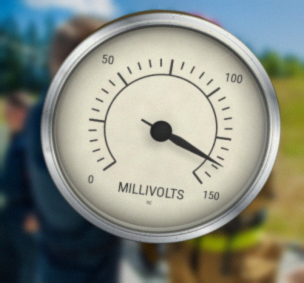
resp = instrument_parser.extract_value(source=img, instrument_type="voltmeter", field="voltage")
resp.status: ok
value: 137.5 mV
